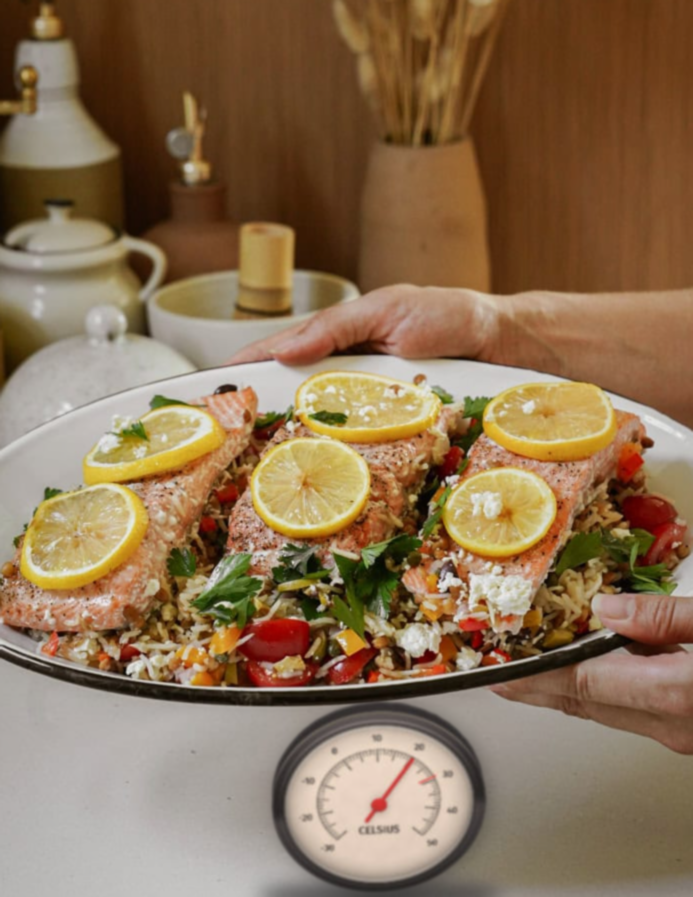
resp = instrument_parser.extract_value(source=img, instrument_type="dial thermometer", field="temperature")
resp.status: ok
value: 20 °C
